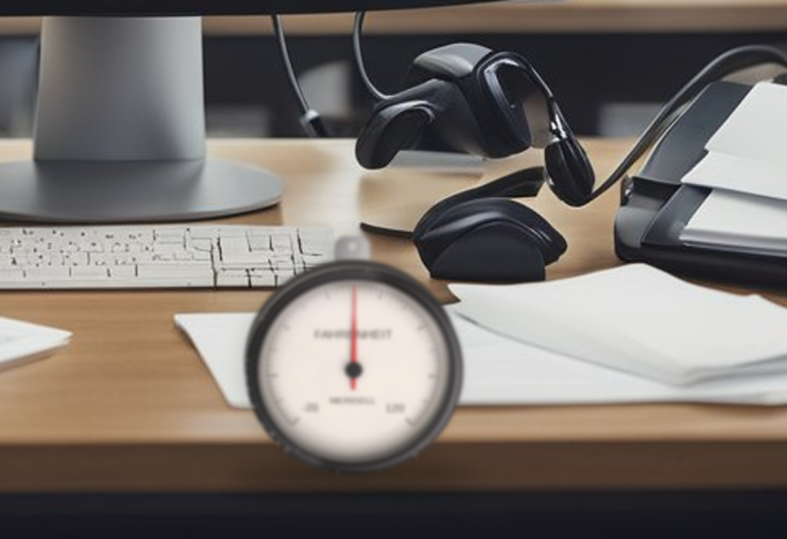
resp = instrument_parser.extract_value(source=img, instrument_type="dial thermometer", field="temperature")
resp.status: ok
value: 50 °F
